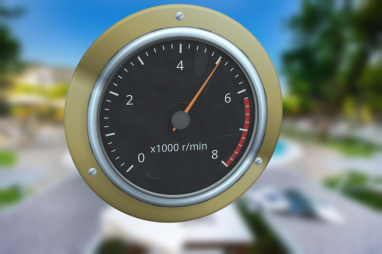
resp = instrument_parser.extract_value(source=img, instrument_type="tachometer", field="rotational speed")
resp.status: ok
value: 5000 rpm
